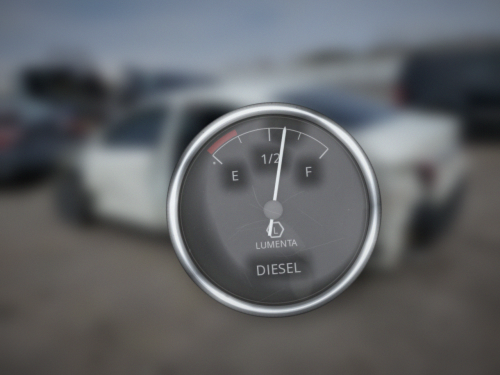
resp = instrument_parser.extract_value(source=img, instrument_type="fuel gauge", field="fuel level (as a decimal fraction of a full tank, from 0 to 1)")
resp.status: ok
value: 0.625
